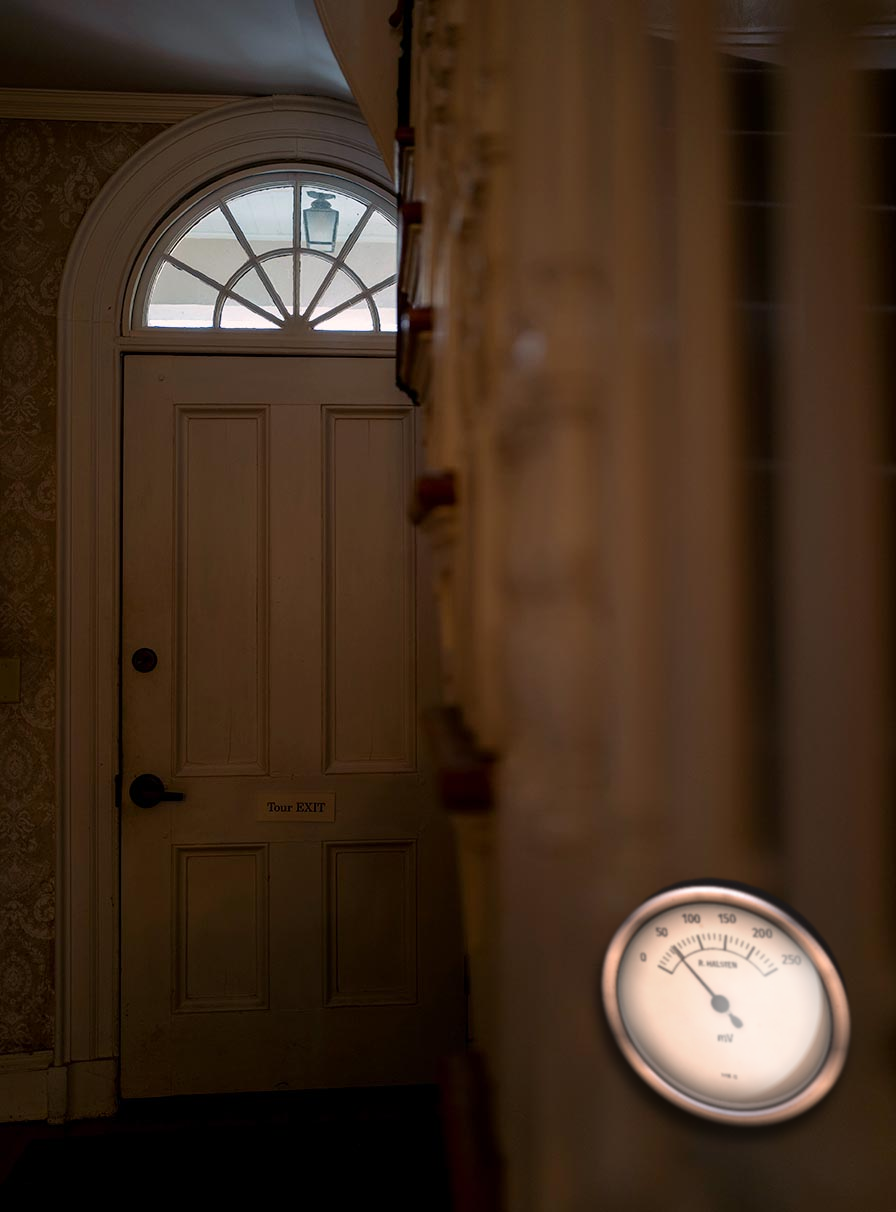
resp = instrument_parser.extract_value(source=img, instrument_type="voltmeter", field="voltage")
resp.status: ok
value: 50 mV
